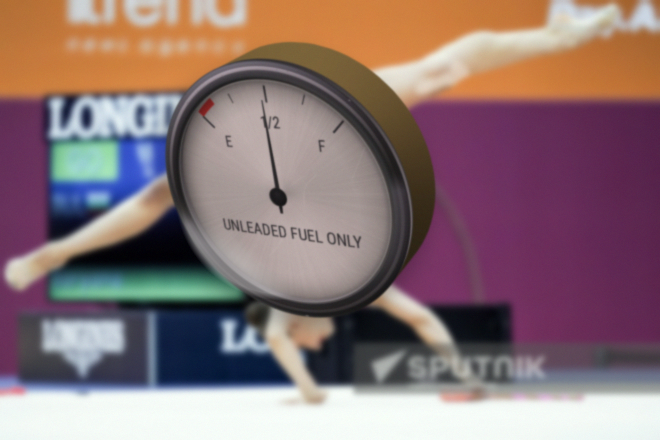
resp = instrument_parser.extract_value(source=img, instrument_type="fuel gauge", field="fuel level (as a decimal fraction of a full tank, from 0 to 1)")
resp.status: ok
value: 0.5
